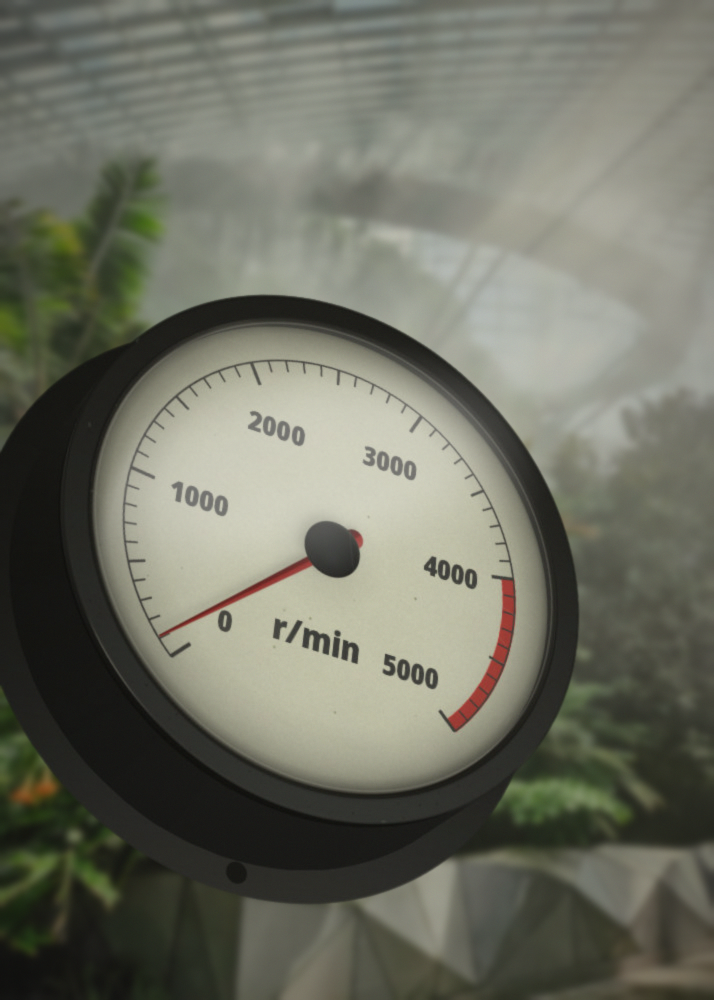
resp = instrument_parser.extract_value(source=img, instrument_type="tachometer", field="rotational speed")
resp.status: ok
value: 100 rpm
